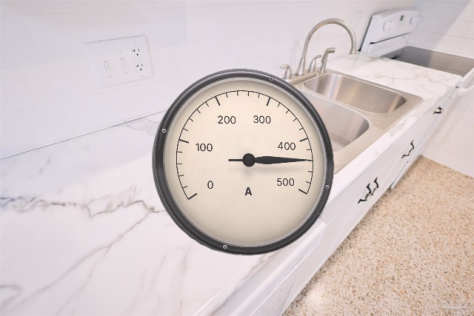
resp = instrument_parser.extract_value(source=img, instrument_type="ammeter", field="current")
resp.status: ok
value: 440 A
